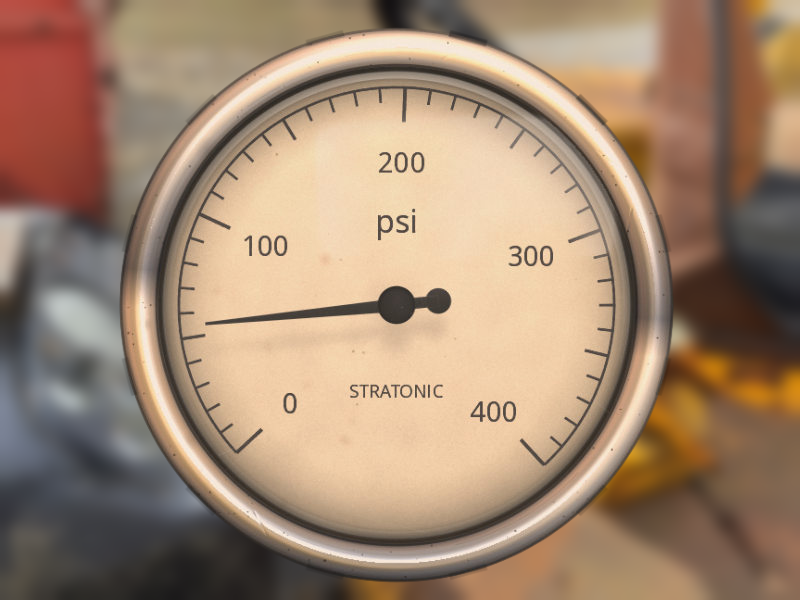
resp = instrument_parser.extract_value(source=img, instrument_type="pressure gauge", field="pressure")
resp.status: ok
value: 55 psi
